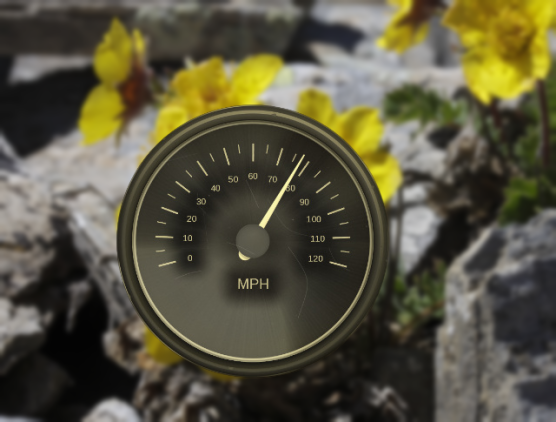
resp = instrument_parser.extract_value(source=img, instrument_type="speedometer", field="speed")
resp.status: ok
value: 77.5 mph
